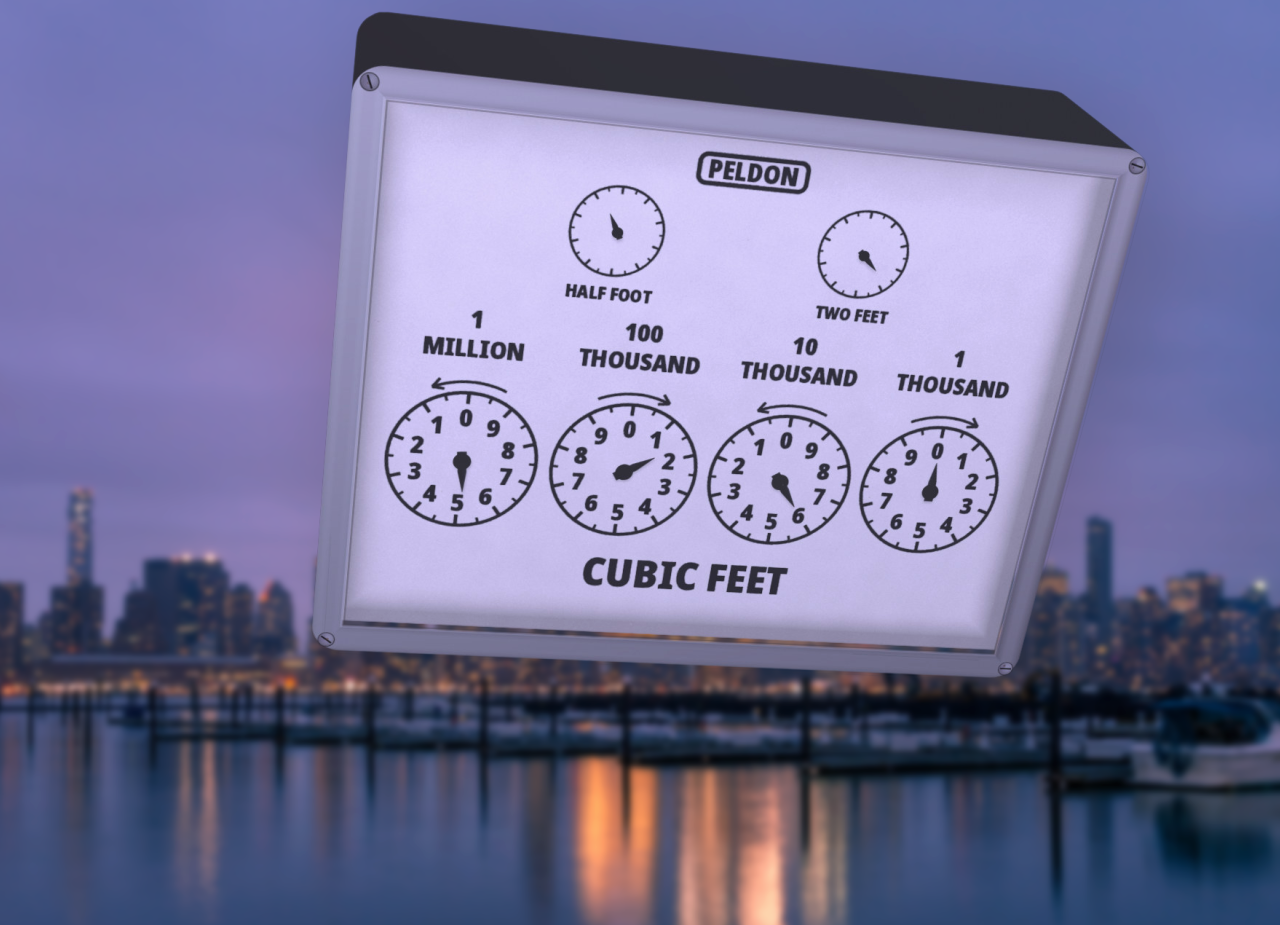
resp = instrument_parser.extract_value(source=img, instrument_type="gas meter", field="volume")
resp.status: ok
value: 516000 ft³
